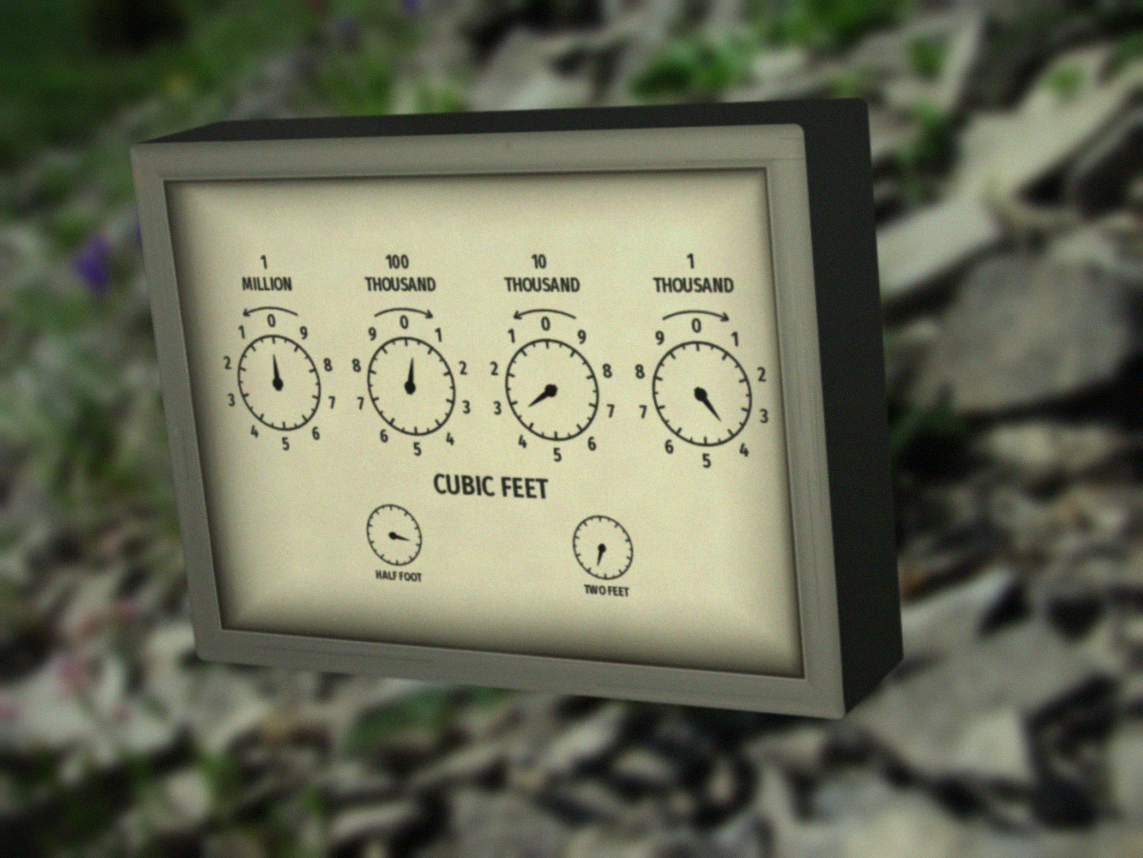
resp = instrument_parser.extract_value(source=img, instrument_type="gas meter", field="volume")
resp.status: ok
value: 3400 ft³
